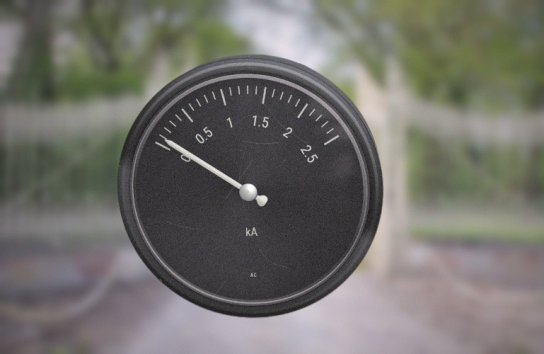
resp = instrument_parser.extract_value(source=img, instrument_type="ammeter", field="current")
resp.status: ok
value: 0.1 kA
